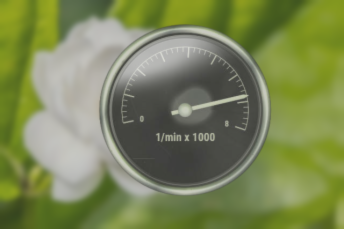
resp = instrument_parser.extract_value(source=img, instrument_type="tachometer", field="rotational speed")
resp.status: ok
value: 6800 rpm
